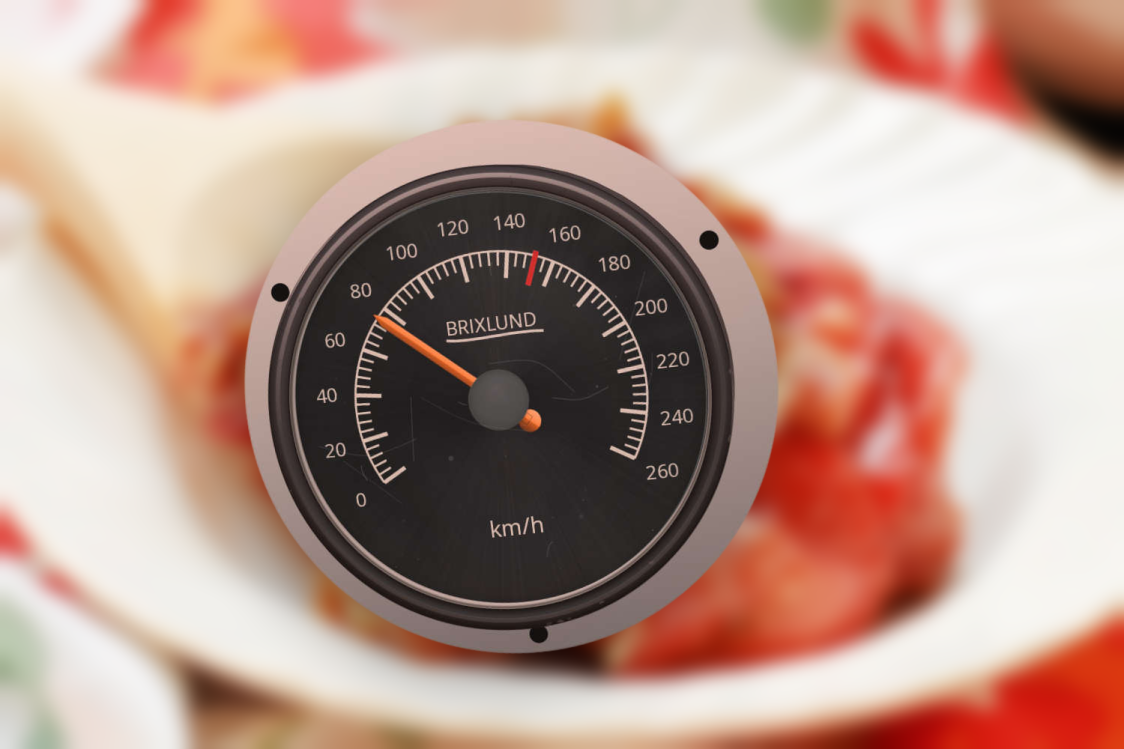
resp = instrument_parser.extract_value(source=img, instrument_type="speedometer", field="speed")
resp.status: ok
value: 76 km/h
